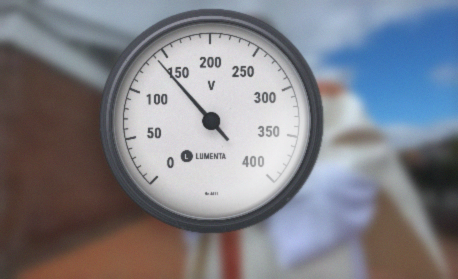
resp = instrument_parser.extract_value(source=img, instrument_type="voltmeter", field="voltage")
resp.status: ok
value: 140 V
